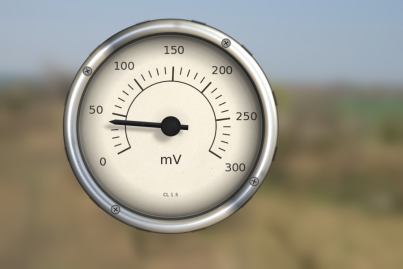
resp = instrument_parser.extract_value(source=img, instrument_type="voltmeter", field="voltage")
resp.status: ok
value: 40 mV
